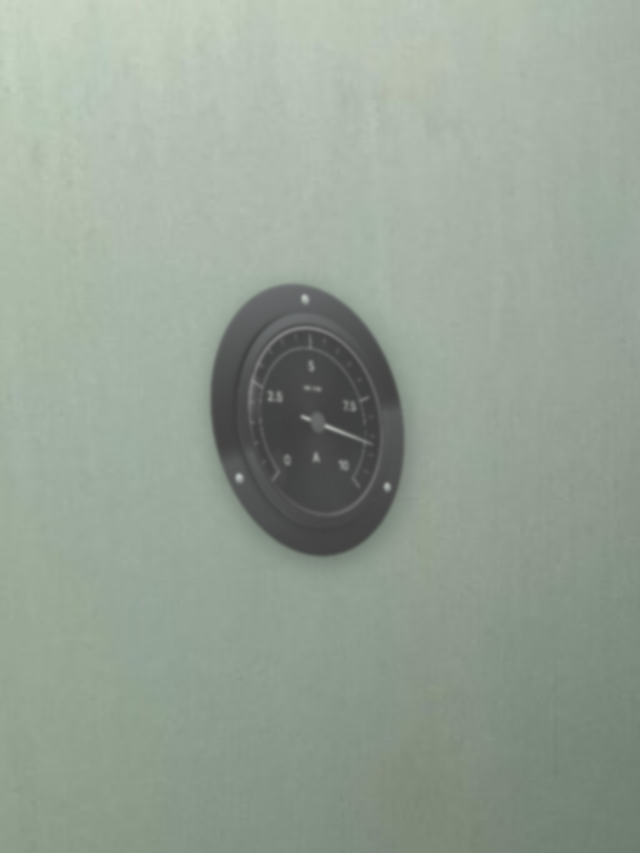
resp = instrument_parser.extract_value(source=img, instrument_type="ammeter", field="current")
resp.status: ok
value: 8.75 A
